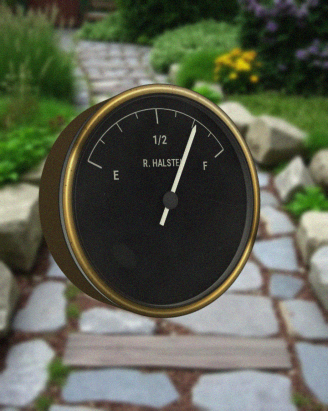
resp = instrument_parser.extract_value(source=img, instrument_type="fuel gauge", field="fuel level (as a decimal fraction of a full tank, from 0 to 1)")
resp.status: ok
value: 0.75
